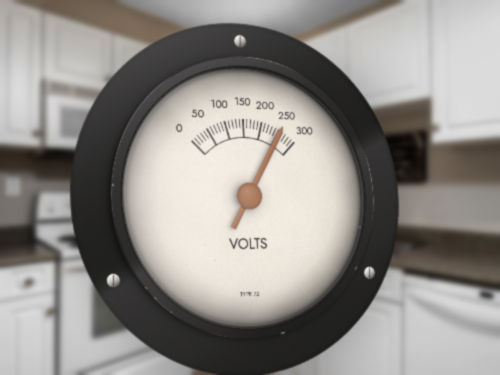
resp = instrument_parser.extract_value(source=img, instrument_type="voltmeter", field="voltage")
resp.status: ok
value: 250 V
